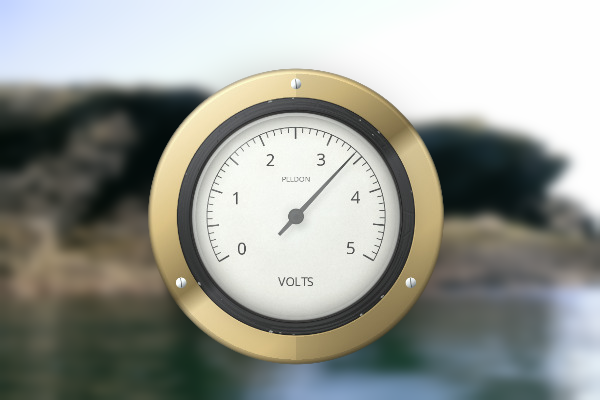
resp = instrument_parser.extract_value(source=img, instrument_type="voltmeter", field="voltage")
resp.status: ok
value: 3.4 V
